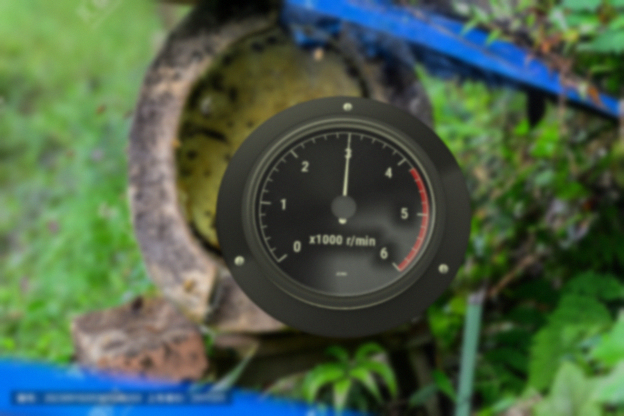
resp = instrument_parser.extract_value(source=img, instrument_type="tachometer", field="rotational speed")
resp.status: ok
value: 3000 rpm
